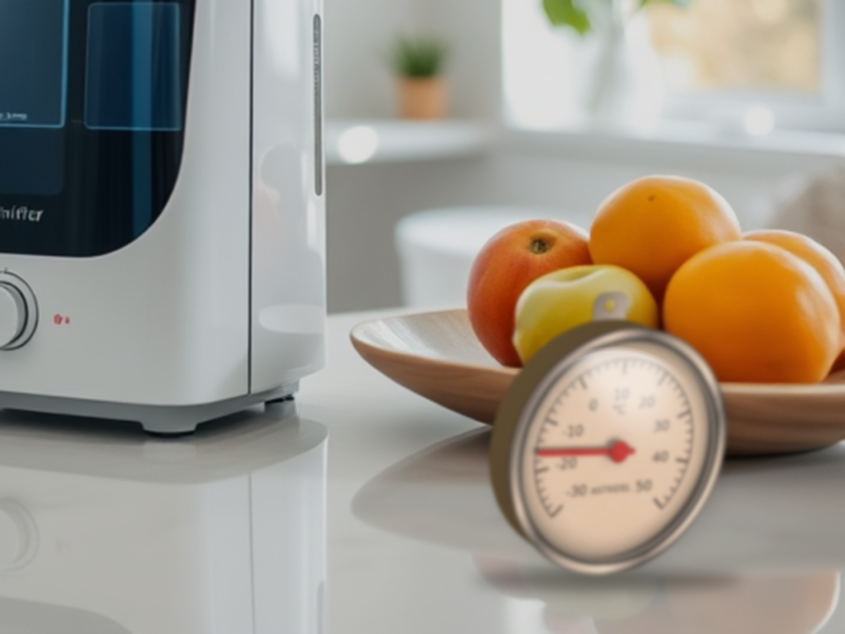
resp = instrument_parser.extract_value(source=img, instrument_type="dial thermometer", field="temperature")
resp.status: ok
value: -16 °C
